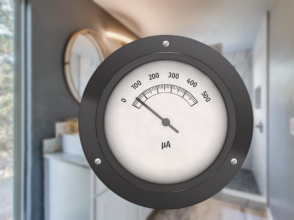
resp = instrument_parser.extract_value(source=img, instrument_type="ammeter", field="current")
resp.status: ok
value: 50 µA
